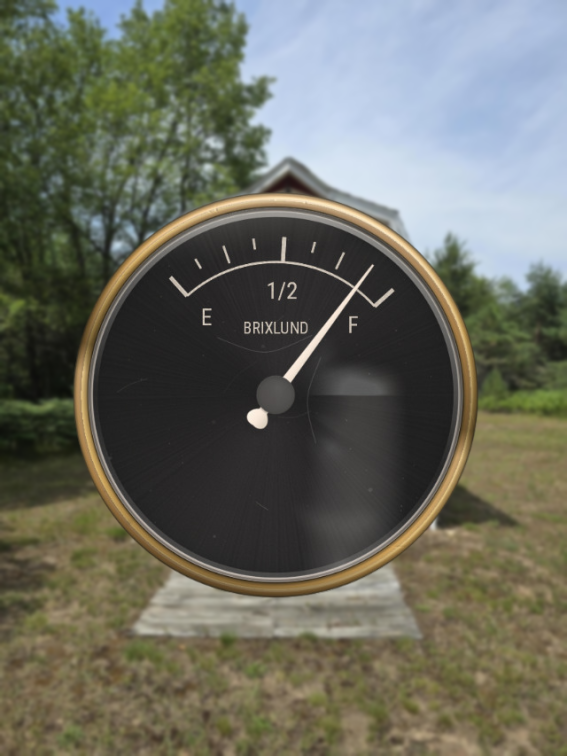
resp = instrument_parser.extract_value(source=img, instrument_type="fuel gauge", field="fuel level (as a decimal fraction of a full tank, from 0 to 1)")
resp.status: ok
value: 0.875
